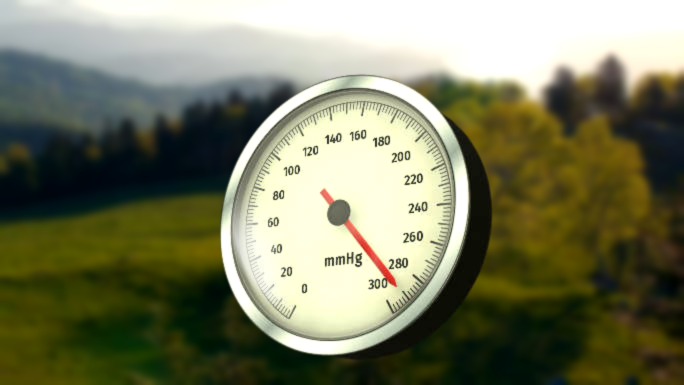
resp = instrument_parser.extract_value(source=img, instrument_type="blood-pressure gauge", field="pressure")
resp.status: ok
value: 290 mmHg
